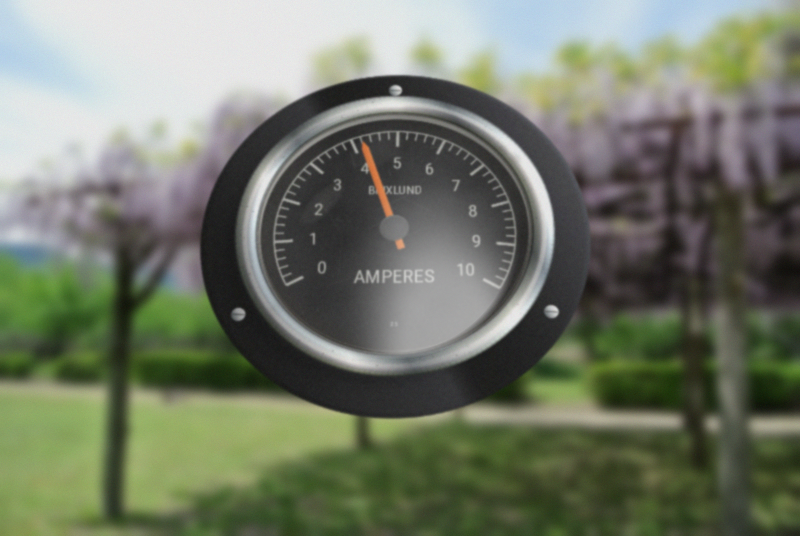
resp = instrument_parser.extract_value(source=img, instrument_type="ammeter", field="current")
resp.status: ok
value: 4.2 A
